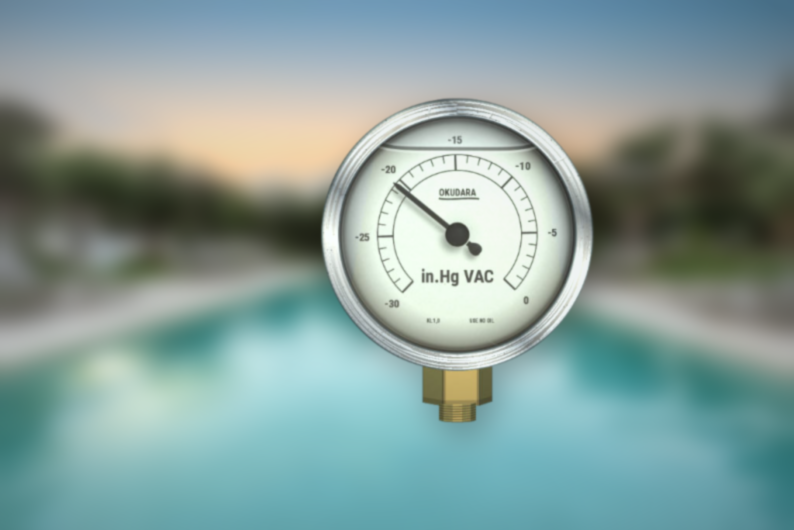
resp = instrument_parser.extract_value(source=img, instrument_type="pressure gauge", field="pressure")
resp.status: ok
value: -20.5 inHg
